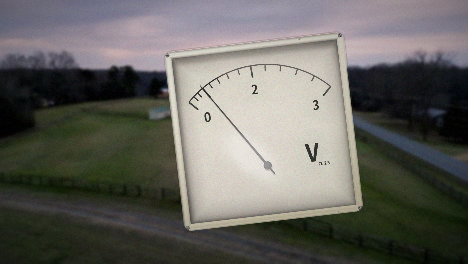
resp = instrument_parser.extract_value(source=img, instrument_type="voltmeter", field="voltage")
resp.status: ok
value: 1 V
